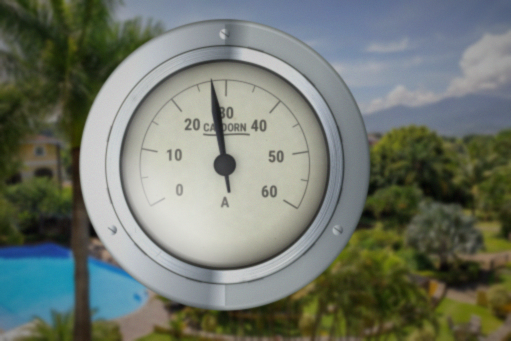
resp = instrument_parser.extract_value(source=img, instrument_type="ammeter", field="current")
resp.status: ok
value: 27.5 A
